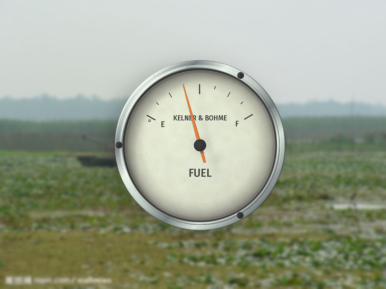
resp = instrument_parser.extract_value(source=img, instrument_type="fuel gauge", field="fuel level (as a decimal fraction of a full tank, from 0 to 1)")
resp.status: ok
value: 0.375
